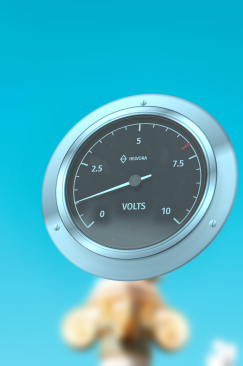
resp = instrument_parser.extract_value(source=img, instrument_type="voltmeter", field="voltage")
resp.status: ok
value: 1 V
